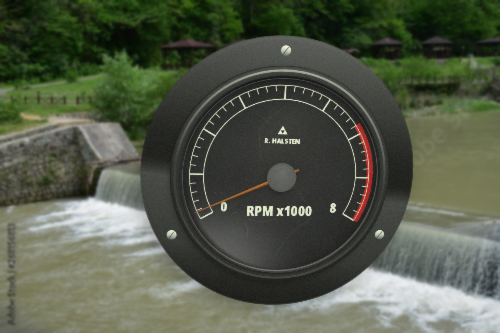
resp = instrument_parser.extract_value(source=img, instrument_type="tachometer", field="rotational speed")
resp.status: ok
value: 200 rpm
